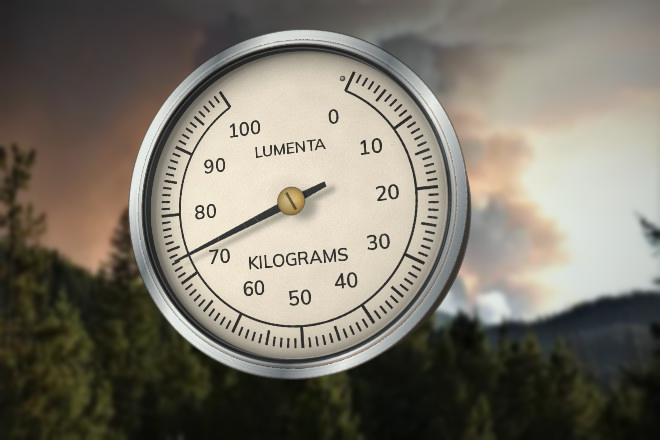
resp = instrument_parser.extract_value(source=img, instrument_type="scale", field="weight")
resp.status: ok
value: 73 kg
